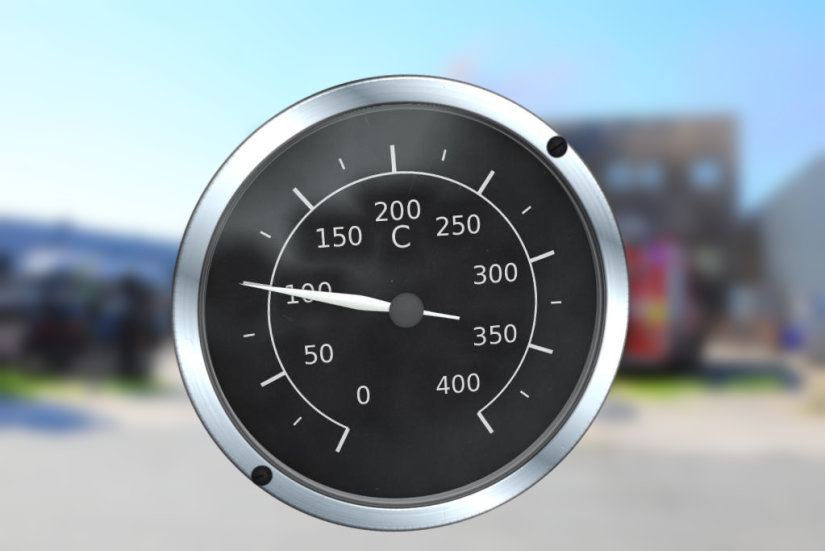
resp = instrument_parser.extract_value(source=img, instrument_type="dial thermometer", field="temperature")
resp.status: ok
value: 100 °C
